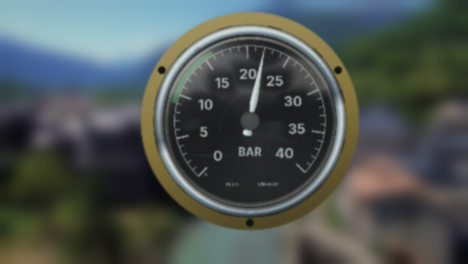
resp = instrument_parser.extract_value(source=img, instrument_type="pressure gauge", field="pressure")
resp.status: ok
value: 22 bar
